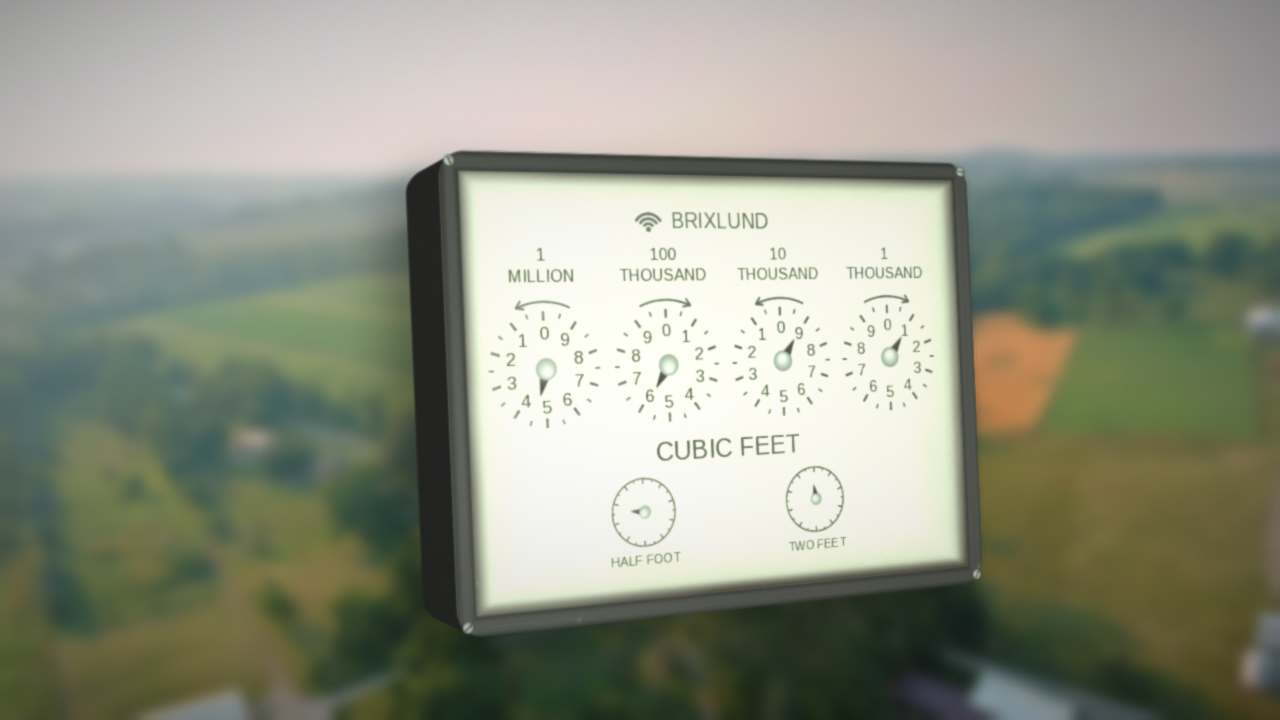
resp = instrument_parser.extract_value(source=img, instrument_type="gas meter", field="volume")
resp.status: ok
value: 459100 ft³
